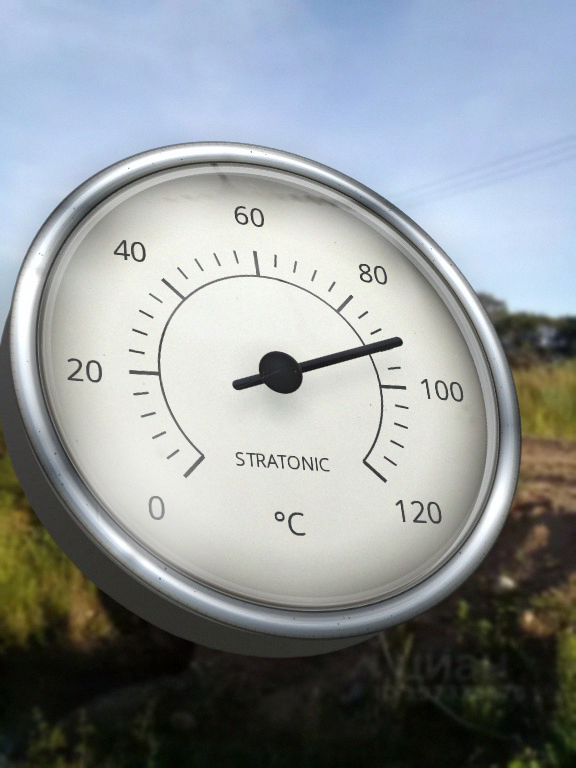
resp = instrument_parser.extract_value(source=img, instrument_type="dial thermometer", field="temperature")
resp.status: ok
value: 92 °C
